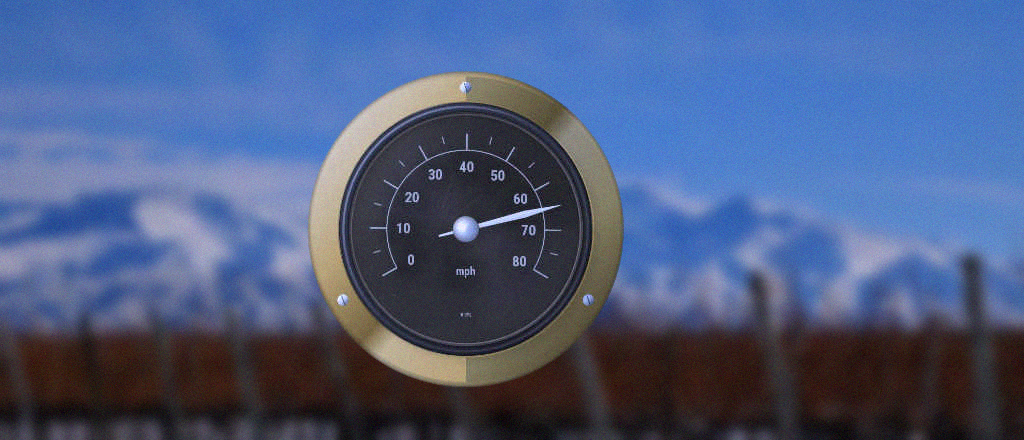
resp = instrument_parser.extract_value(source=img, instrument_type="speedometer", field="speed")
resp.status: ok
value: 65 mph
